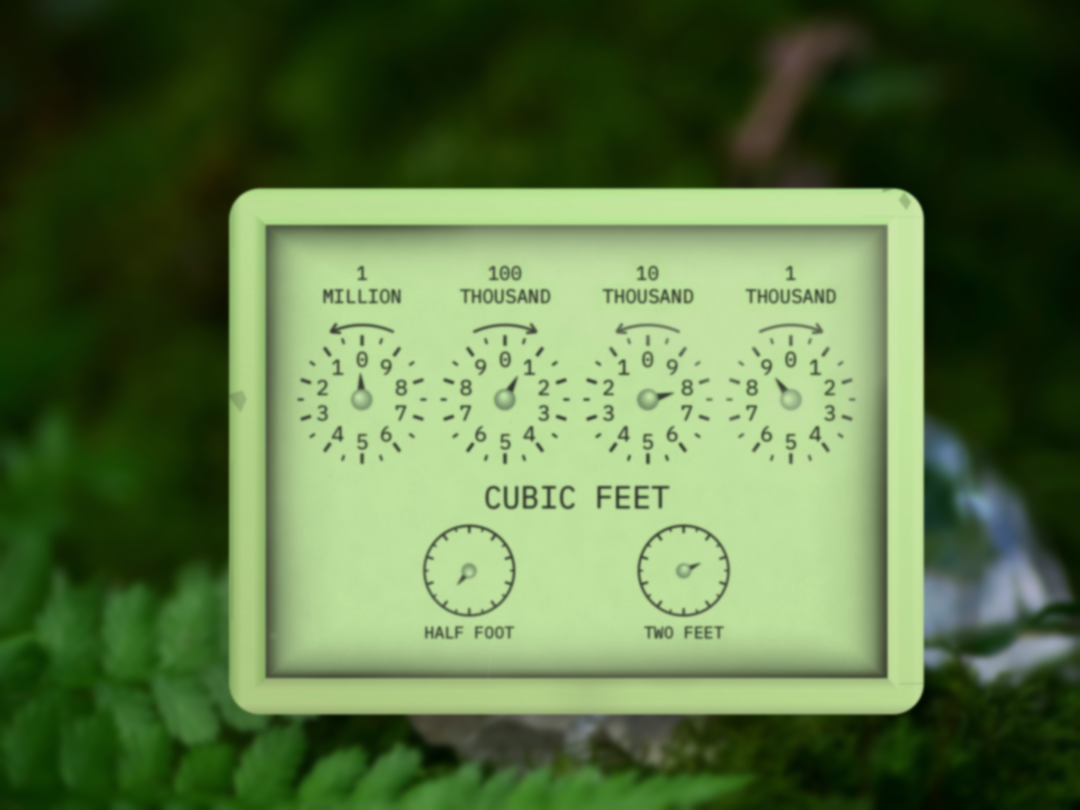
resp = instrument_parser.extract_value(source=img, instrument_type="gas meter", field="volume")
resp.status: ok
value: 7900 ft³
